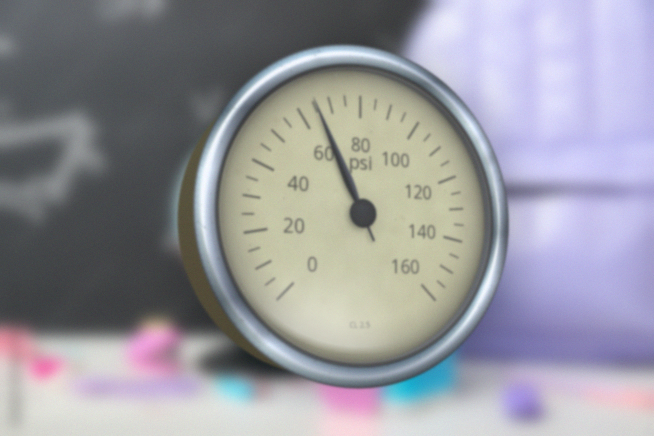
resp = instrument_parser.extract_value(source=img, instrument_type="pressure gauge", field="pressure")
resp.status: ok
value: 65 psi
